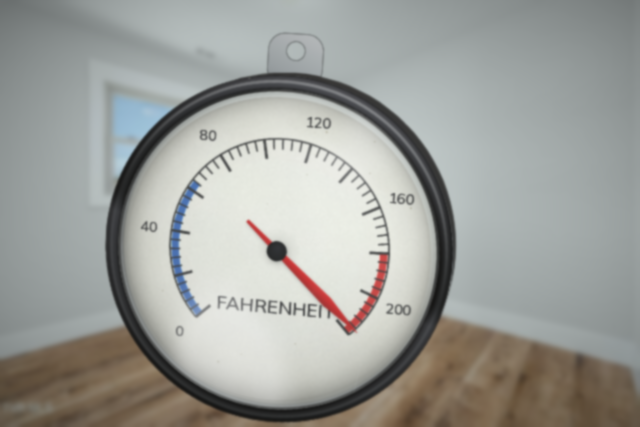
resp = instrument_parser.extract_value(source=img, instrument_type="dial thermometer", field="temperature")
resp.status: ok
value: 216 °F
